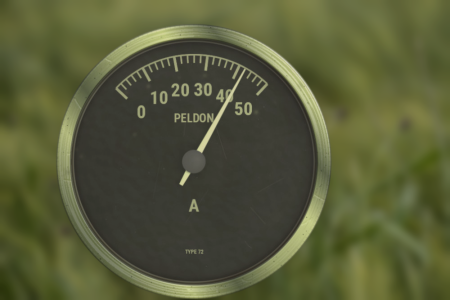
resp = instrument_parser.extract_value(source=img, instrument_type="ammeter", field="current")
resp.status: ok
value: 42 A
